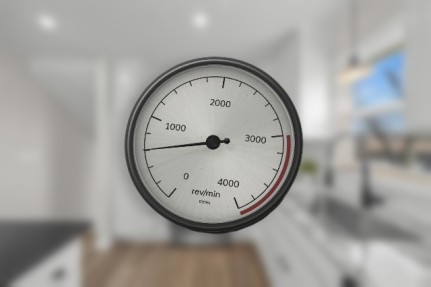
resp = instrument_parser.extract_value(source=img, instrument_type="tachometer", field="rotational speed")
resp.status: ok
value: 600 rpm
